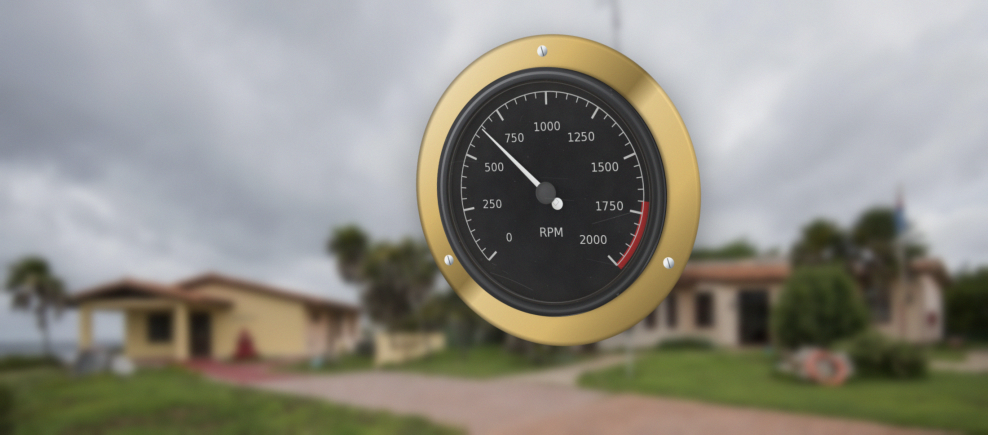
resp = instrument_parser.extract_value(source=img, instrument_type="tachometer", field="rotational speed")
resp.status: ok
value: 650 rpm
